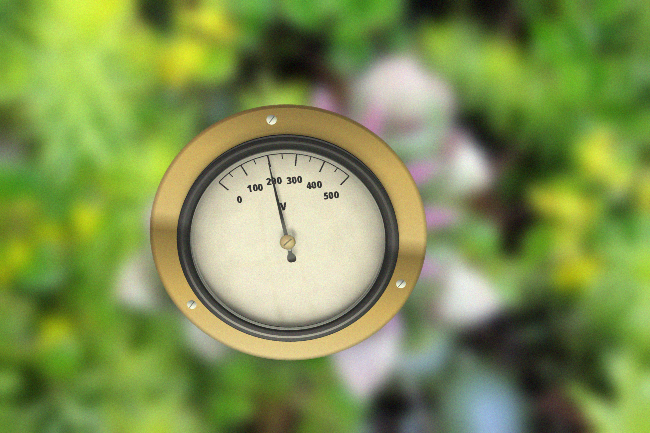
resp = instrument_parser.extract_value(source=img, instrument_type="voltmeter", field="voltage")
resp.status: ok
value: 200 V
